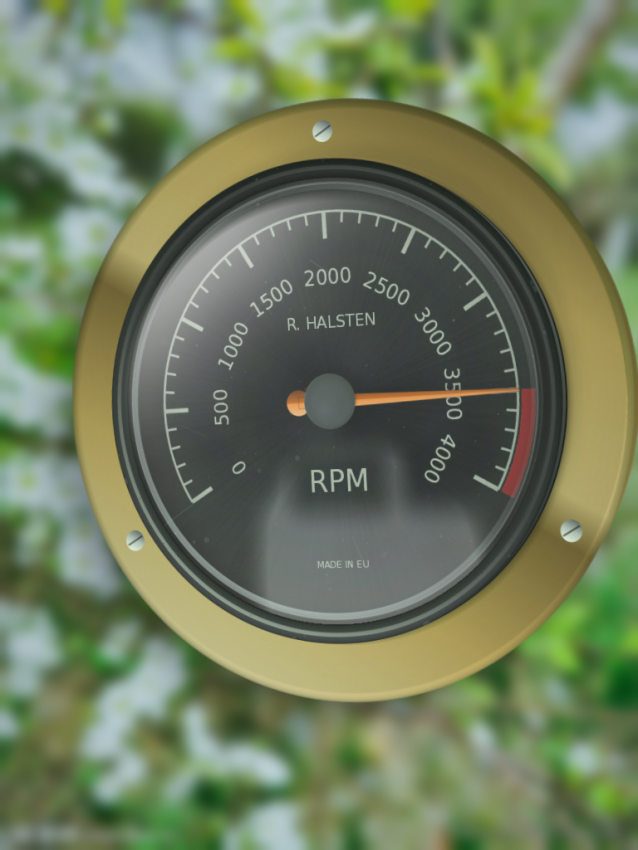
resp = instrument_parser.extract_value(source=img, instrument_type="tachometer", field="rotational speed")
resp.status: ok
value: 3500 rpm
